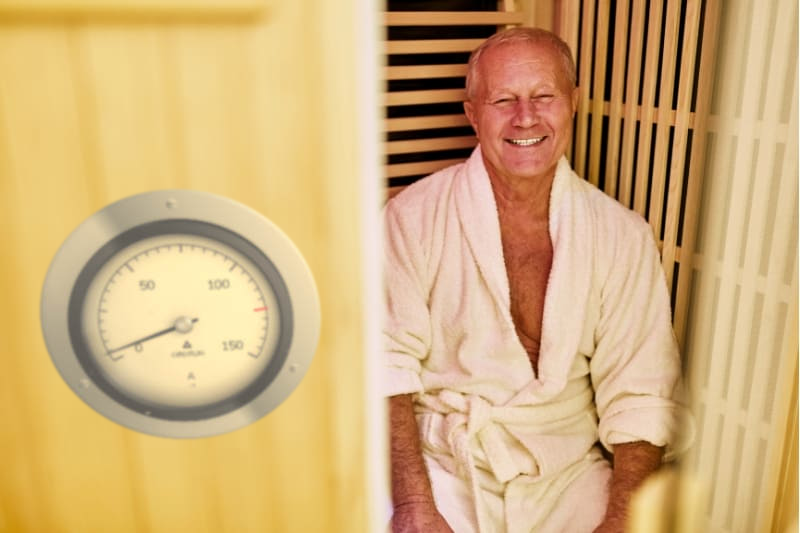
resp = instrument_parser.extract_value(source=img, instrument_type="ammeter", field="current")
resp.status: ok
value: 5 A
